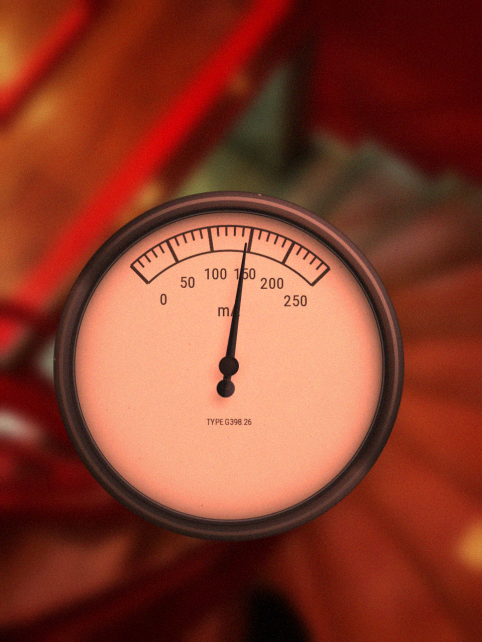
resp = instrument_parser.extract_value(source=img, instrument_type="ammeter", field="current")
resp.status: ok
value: 145 mA
